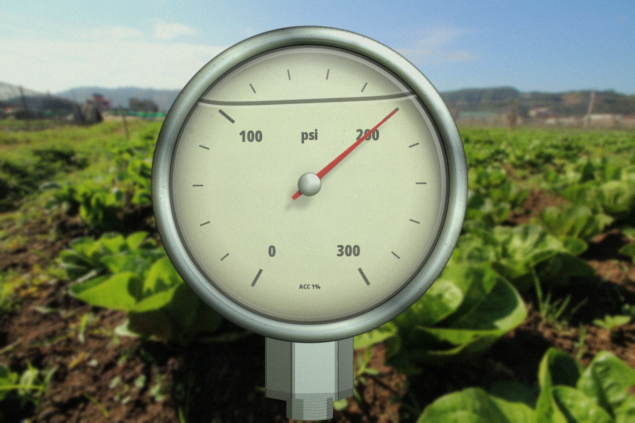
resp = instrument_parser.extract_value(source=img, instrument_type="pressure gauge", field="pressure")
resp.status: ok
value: 200 psi
